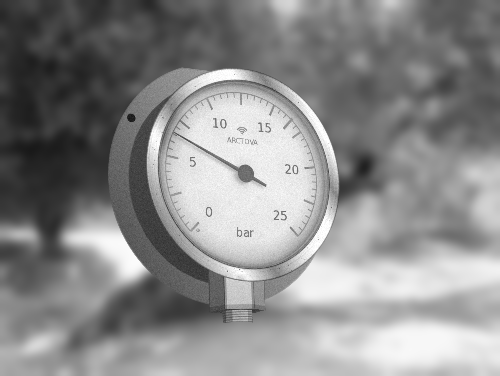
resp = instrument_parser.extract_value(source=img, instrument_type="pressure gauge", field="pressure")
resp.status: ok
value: 6.5 bar
